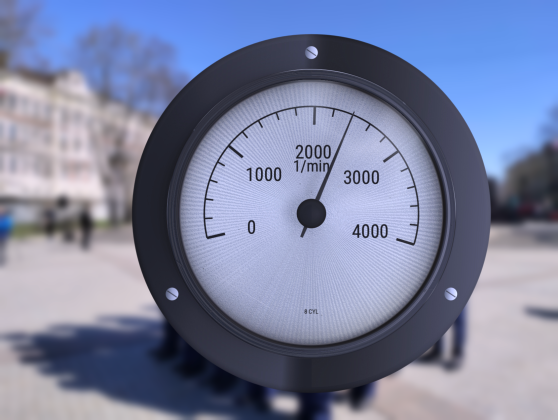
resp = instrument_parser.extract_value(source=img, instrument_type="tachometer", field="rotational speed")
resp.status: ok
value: 2400 rpm
